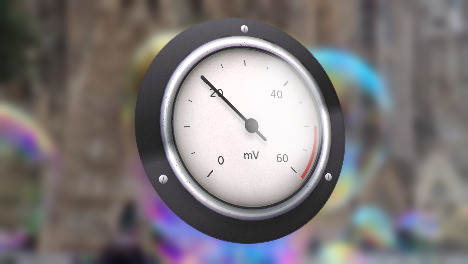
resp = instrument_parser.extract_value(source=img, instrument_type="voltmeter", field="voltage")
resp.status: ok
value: 20 mV
